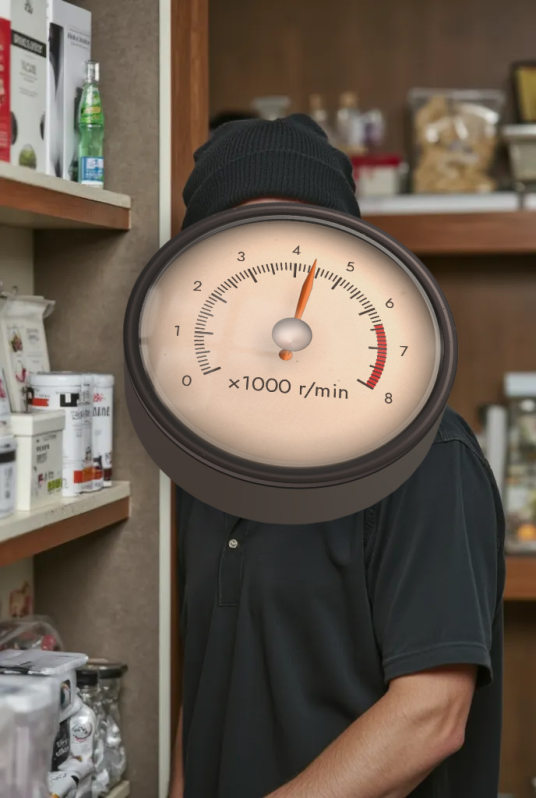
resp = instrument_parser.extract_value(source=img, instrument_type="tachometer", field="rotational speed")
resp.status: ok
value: 4400 rpm
